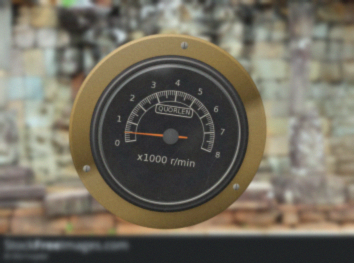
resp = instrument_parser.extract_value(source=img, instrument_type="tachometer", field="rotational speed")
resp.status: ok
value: 500 rpm
